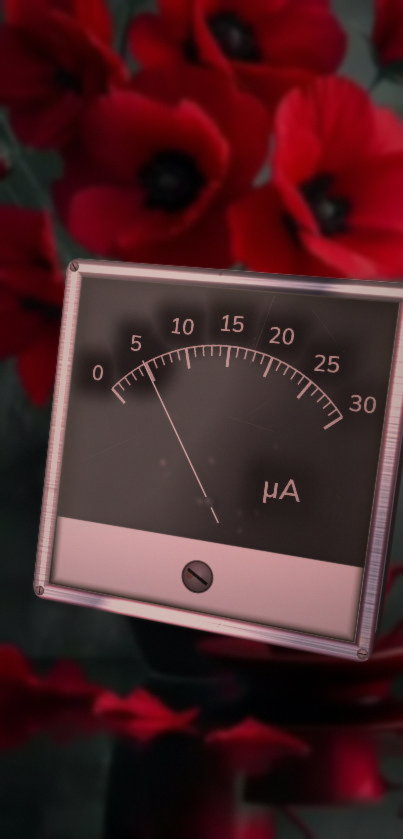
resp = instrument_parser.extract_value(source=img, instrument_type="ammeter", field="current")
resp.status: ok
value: 5 µA
